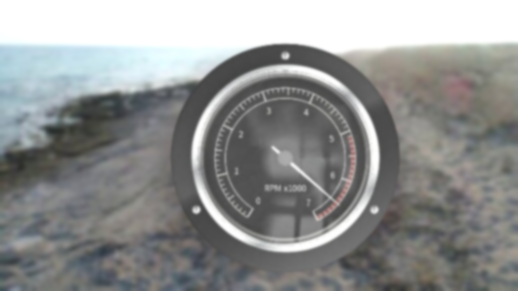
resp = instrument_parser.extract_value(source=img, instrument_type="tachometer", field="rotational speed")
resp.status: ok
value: 6500 rpm
